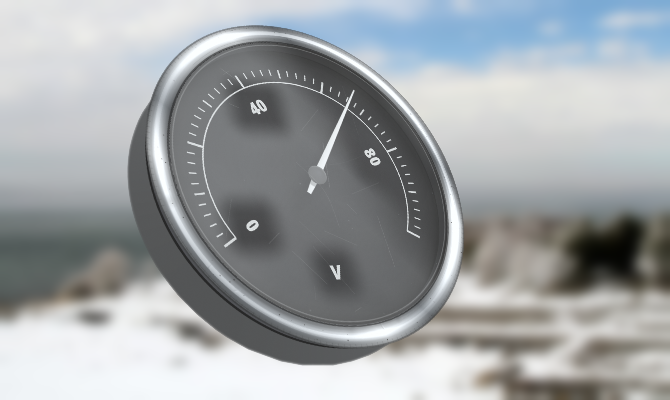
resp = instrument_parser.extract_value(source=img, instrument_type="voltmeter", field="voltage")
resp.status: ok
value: 66 V
